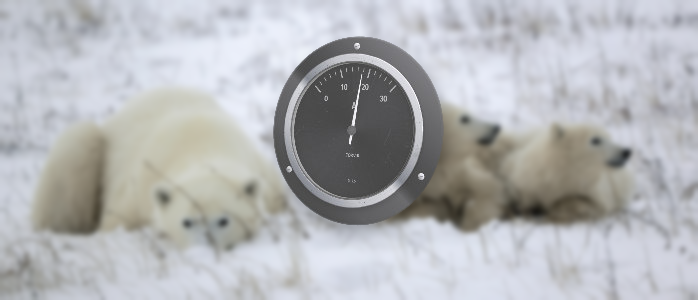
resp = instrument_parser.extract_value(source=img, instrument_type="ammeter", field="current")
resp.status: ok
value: 18 A
